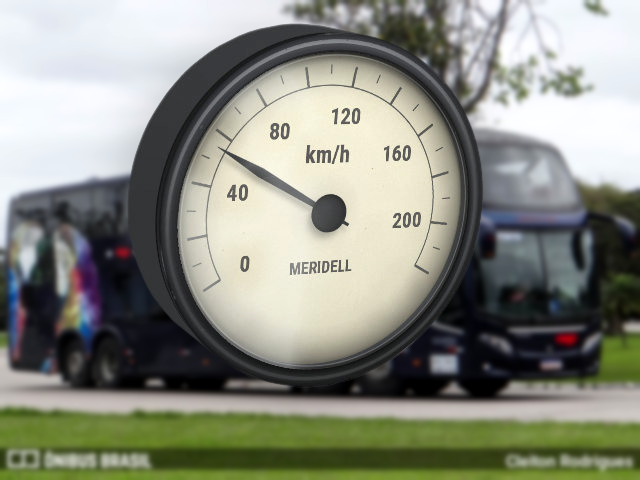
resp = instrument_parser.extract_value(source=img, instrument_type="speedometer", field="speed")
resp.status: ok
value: 55 km/h
